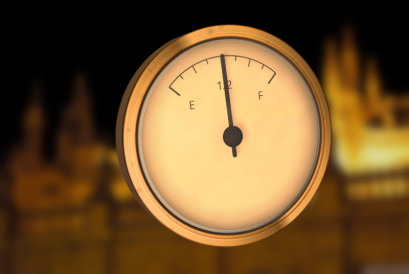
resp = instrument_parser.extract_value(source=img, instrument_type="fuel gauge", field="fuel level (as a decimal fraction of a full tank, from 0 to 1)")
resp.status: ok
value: 0.5
